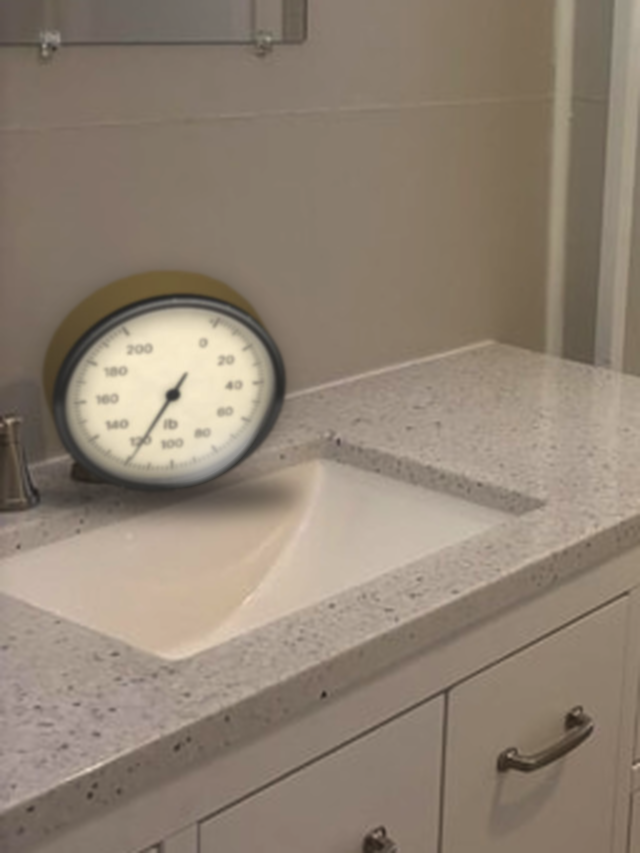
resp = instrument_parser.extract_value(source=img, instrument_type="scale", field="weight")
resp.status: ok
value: 120 lb
